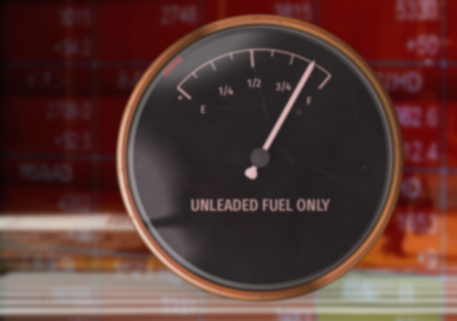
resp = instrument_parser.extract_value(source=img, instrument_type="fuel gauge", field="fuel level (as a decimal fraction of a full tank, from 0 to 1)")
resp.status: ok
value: 0.875
